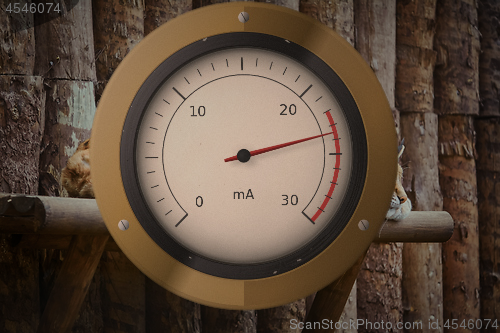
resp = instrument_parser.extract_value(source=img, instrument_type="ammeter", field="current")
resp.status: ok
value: 23.5 mA
